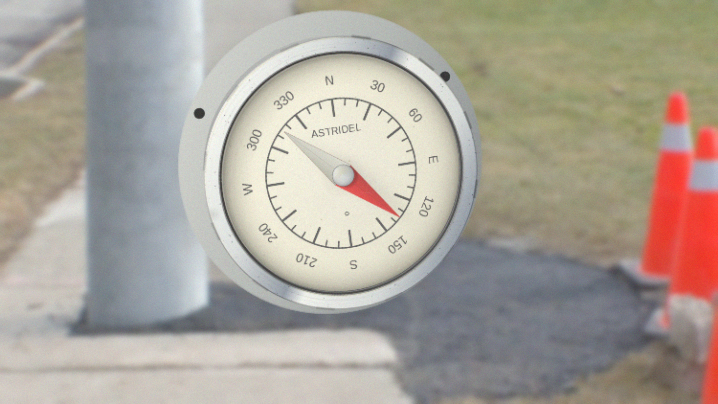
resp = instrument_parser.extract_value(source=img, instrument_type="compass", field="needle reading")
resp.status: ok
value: 135 °
